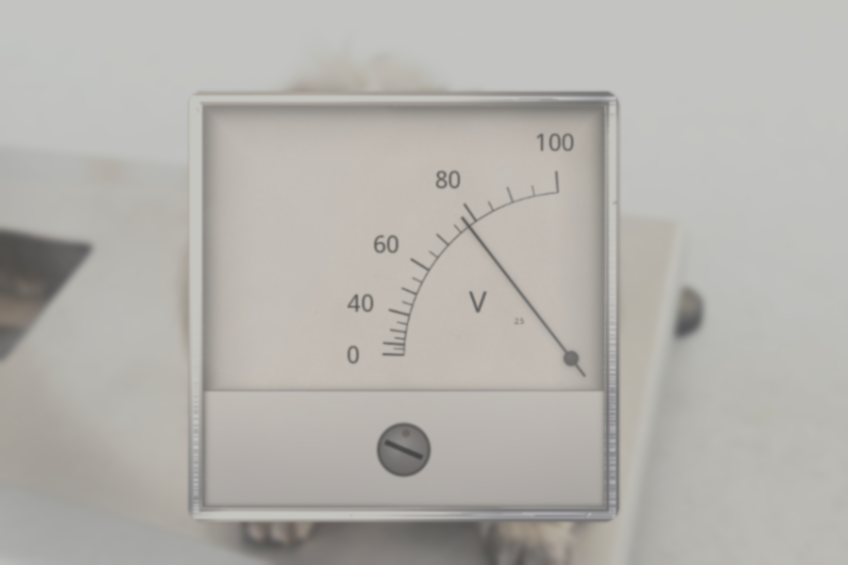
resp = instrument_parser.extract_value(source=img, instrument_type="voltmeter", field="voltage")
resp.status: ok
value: 77.5 V
